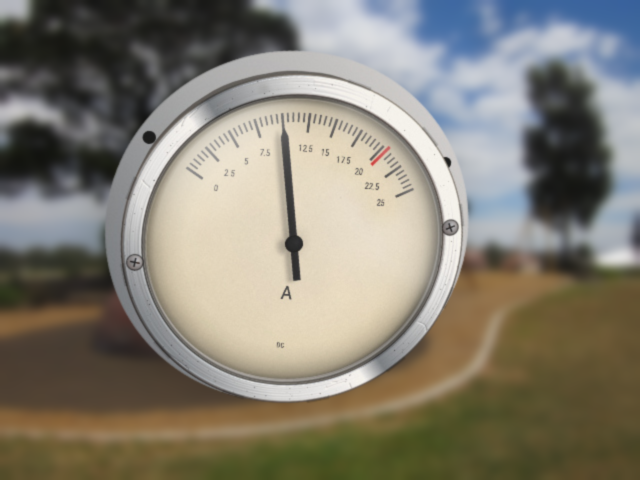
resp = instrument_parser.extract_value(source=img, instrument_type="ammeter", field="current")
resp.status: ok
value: 10 A
